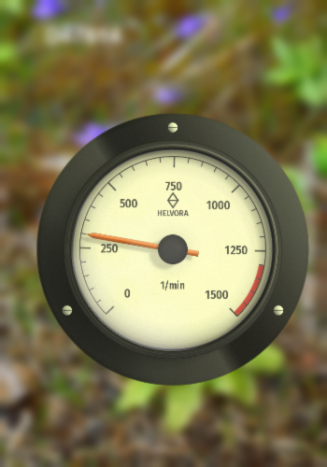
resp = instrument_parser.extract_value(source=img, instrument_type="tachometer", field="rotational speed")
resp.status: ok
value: 300 rpm
